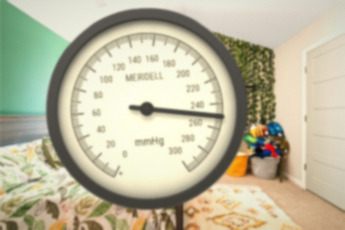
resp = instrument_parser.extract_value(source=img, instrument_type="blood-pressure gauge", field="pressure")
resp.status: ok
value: 250 mmHg
